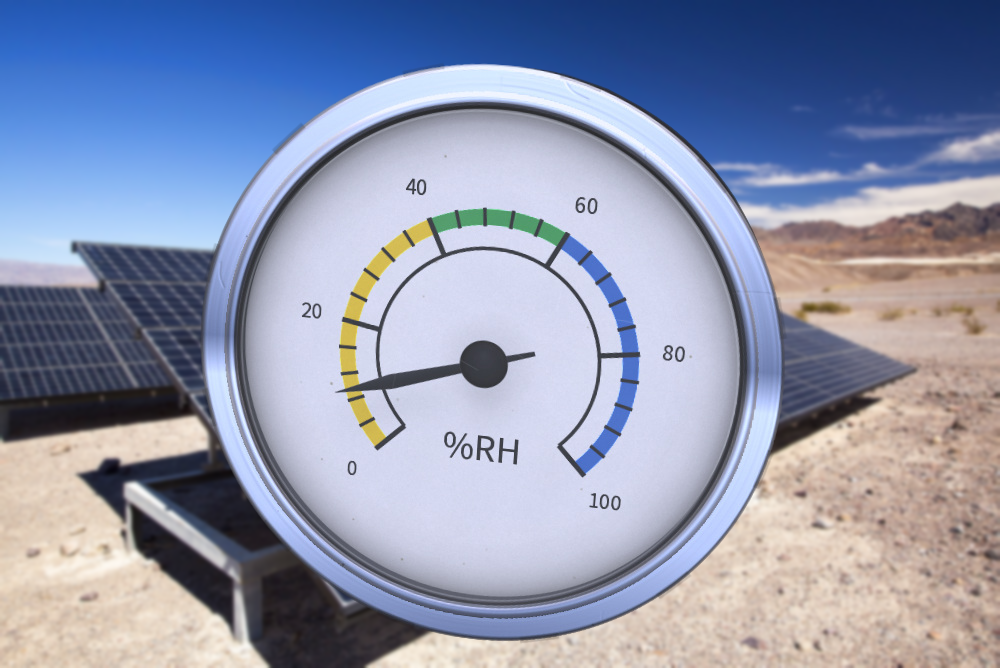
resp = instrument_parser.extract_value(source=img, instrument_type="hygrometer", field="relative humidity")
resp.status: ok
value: 10 %
